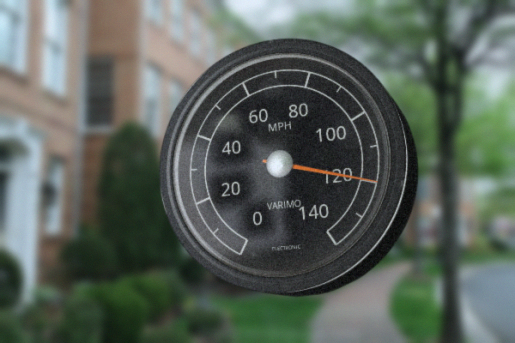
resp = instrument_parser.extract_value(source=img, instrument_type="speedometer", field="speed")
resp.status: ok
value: 120 mph
